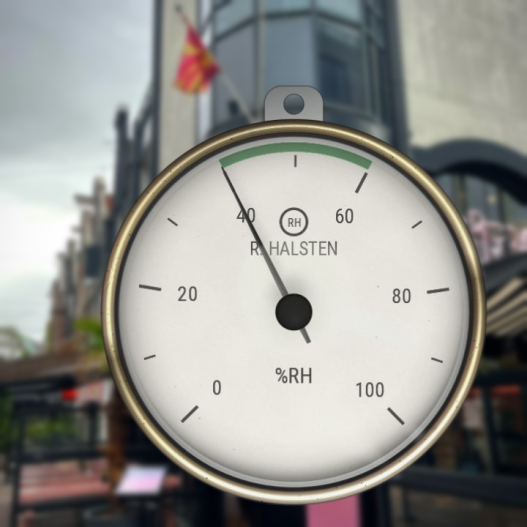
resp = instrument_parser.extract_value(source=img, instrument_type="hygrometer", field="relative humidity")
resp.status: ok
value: 40 %
